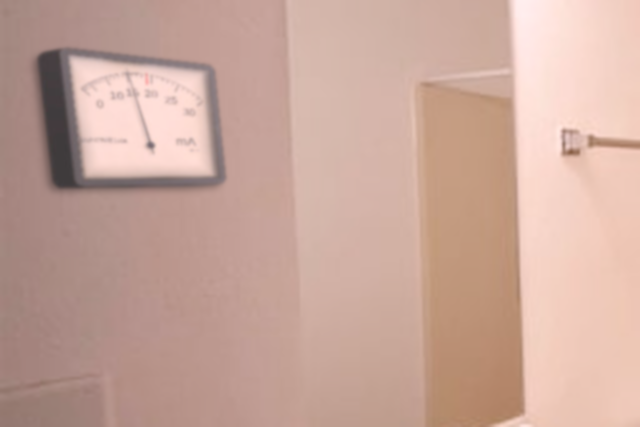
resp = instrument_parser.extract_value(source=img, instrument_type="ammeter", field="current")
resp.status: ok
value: 15 mA
